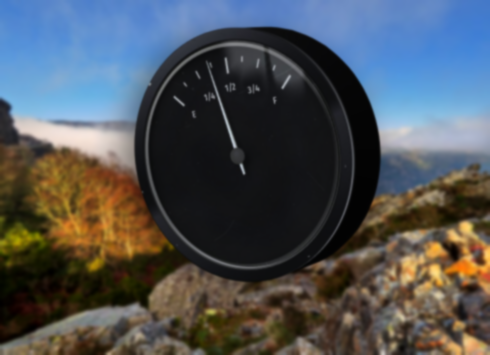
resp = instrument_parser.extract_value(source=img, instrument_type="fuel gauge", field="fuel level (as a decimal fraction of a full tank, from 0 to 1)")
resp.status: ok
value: 0.375
